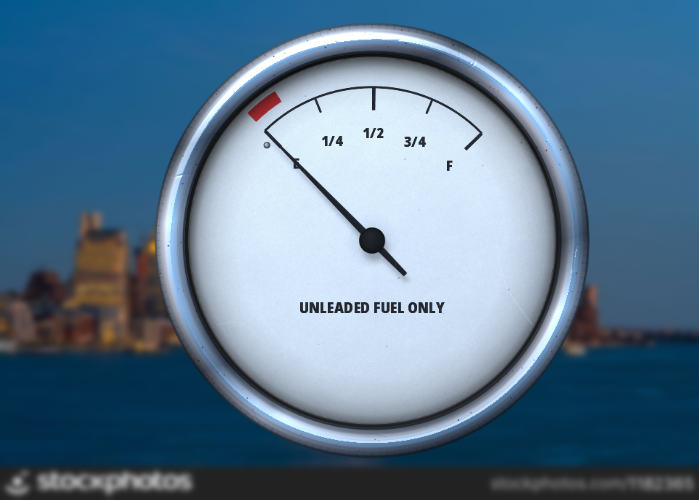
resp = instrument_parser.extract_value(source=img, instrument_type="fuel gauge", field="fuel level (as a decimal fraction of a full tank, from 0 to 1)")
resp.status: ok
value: 0
